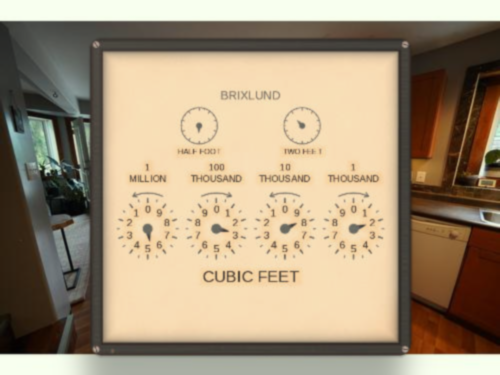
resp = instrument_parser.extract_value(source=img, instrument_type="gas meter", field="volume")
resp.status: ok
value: 528200 ft³
